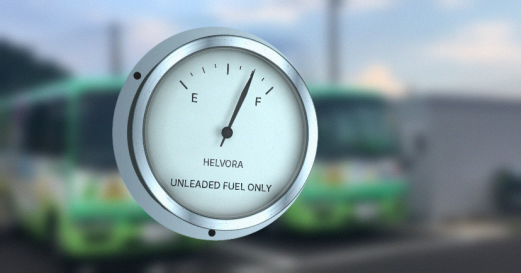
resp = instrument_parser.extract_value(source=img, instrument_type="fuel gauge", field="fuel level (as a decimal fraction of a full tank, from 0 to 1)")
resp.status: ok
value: 0.75
